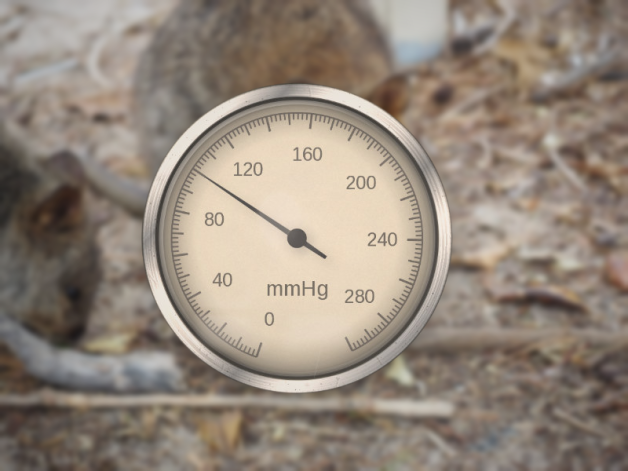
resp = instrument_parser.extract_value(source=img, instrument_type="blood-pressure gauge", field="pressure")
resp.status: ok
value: 100 mmHg
